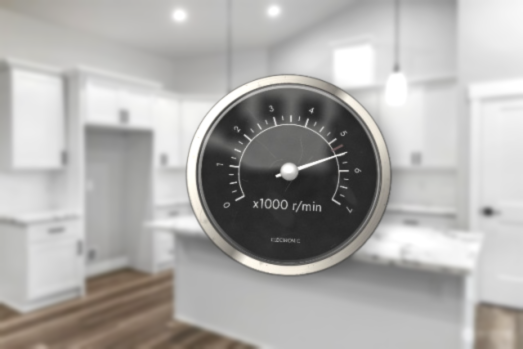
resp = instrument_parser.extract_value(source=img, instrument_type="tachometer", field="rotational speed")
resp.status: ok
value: 5500 rpm
